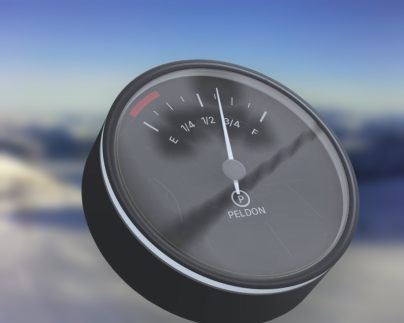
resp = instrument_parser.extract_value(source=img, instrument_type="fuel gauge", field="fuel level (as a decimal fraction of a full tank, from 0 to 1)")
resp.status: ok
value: 0.625
